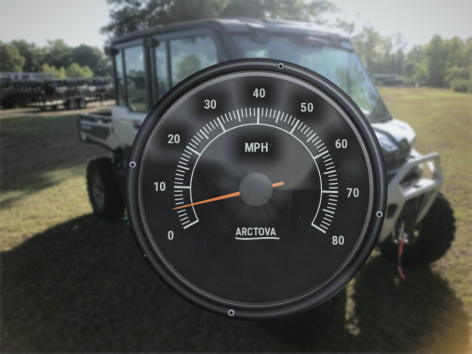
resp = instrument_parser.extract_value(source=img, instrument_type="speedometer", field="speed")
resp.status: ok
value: 5 mph
